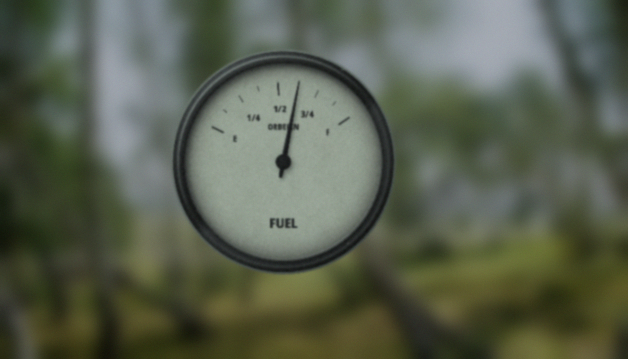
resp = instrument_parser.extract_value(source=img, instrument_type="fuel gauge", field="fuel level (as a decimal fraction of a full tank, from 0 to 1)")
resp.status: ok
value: 0.625
